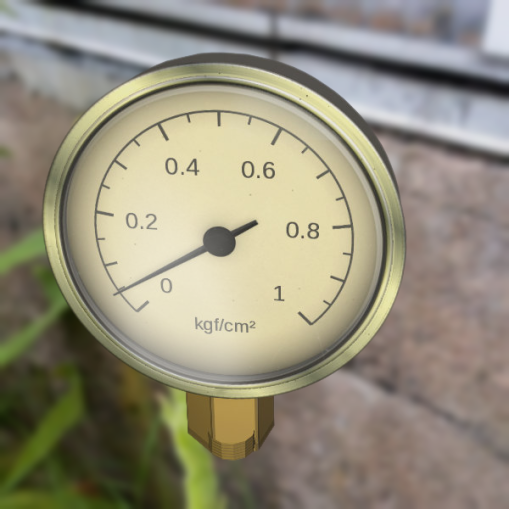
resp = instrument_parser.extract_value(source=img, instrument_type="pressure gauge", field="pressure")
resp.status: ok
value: 0.05 kg/cm²
